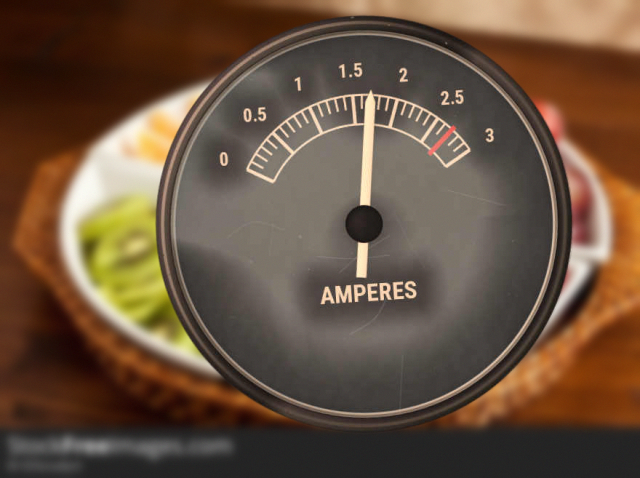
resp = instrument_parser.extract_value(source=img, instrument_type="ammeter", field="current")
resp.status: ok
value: 1.7 A
